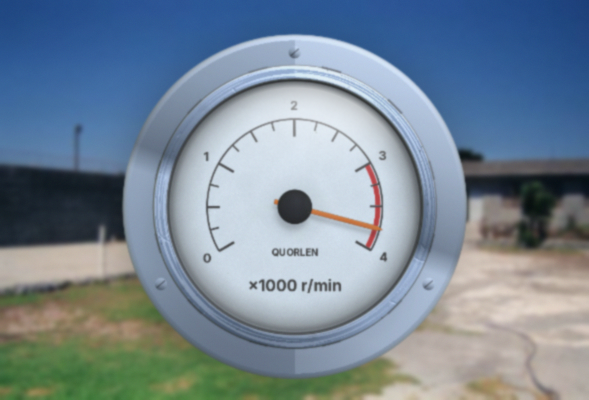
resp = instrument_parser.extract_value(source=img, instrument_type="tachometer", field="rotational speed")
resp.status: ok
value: 3750 rpm
